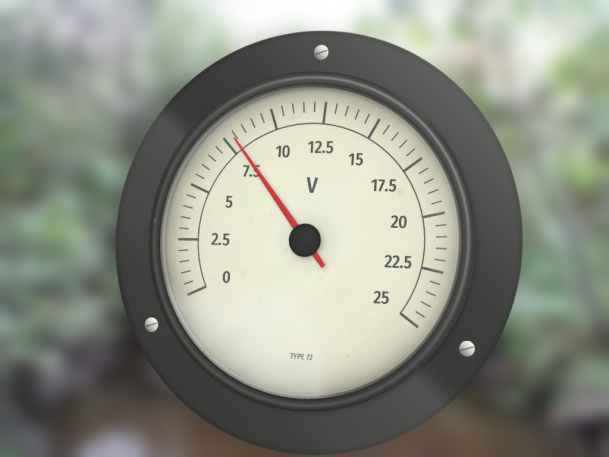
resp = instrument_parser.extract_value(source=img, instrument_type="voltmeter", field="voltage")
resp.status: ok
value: 8 V
